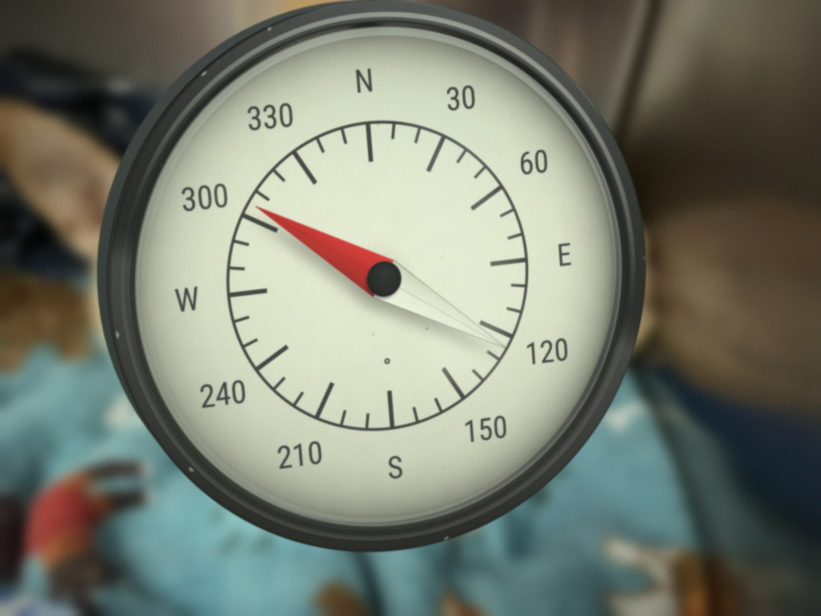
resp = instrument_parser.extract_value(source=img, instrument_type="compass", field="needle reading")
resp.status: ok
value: 305 °
